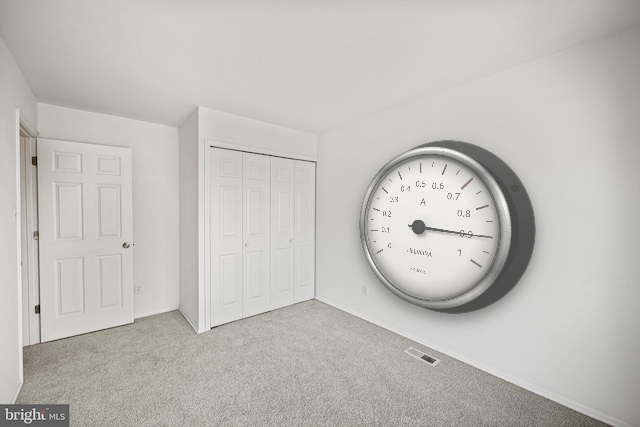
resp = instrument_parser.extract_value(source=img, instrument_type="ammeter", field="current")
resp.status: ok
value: 0.9 A
